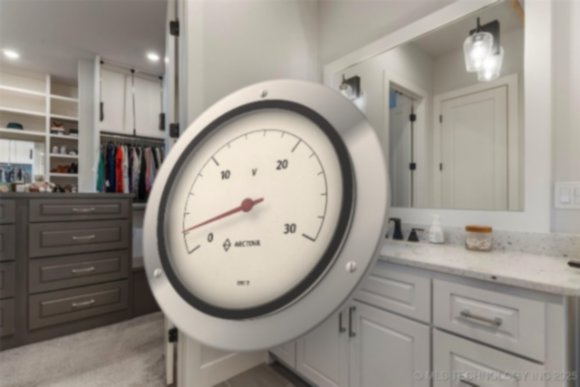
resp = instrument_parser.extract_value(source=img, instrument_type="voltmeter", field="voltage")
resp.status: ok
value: 2 V
